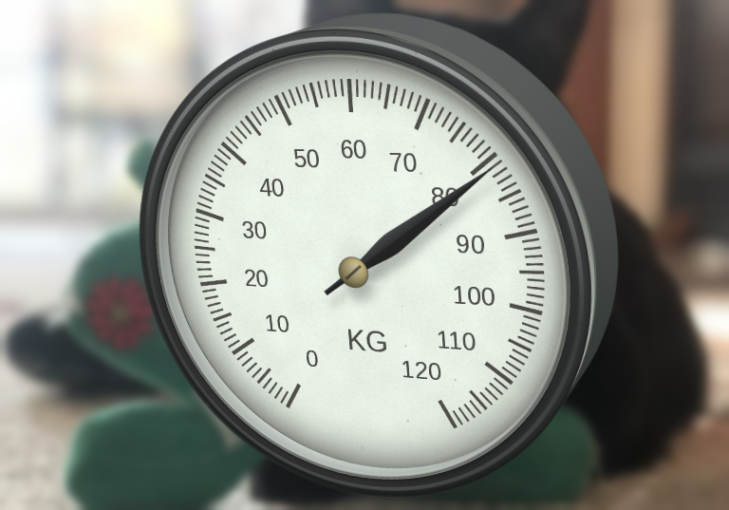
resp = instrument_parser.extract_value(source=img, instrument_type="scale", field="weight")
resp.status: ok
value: 81 kg
